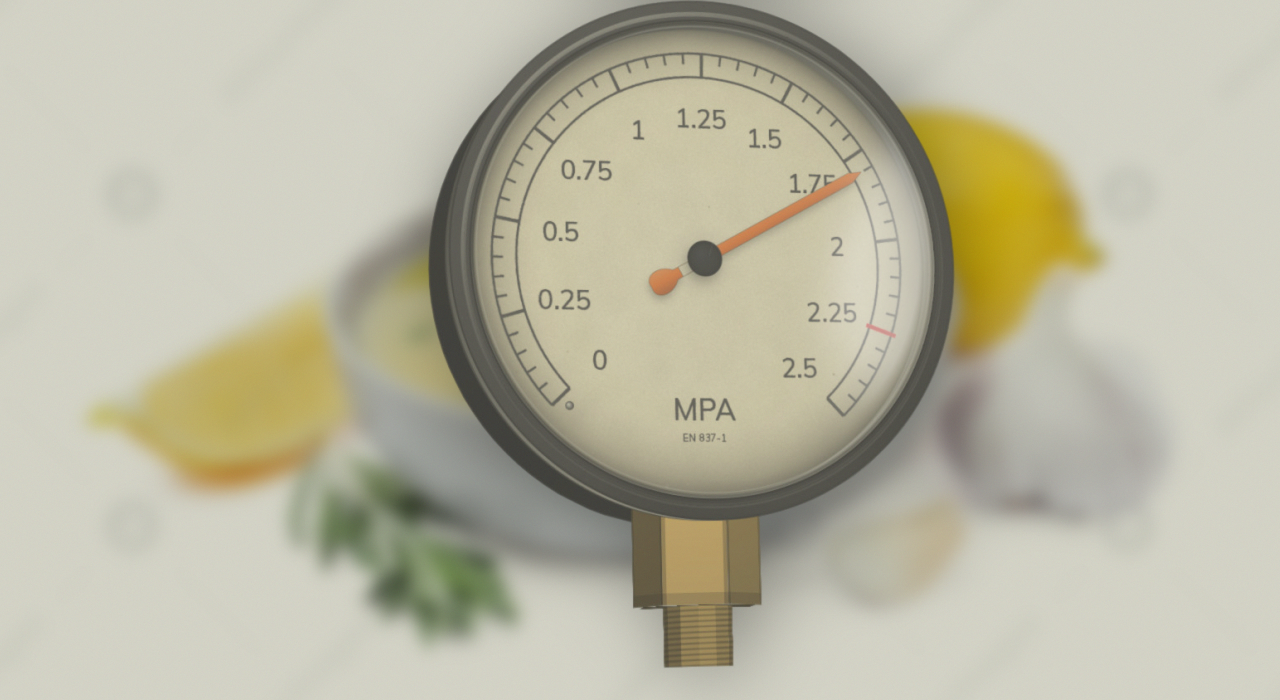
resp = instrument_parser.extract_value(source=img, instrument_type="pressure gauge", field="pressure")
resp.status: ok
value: 1.8 MPa
